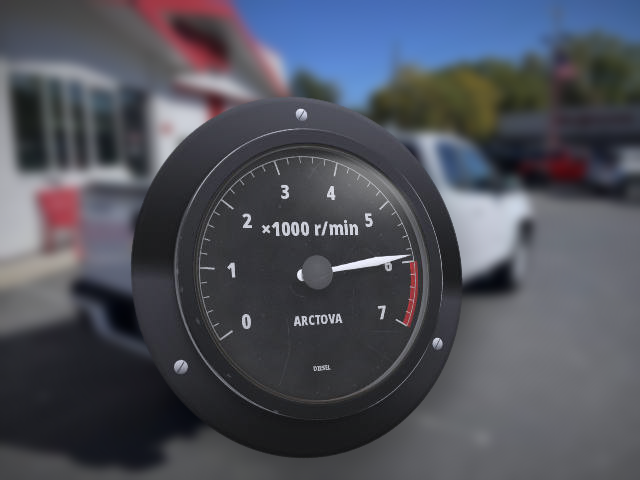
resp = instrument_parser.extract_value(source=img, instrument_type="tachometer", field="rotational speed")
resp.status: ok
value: 5900 rpm
